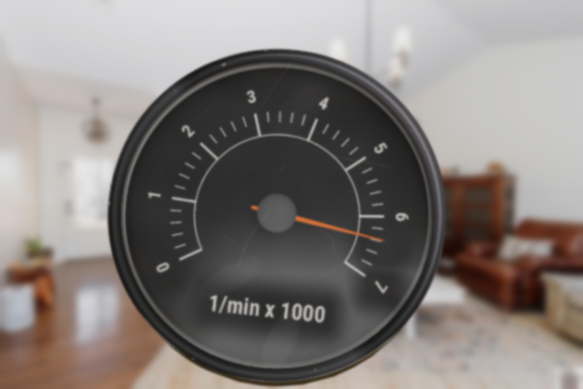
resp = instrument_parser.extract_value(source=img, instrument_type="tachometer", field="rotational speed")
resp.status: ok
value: 6400 rpm
